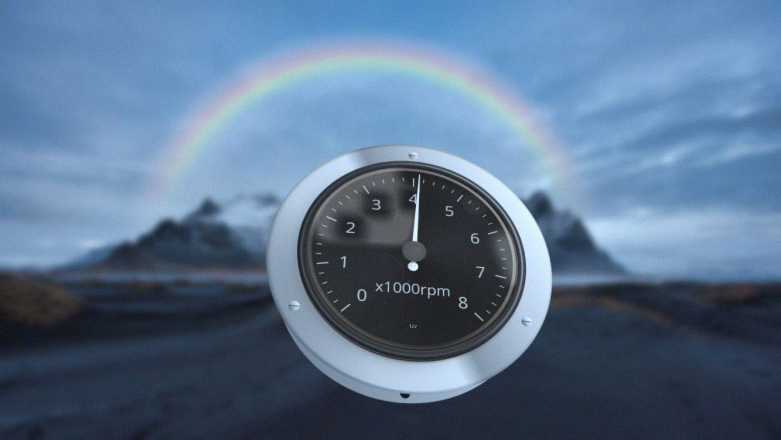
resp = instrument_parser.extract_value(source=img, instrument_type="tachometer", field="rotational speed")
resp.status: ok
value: 4100 rpm
